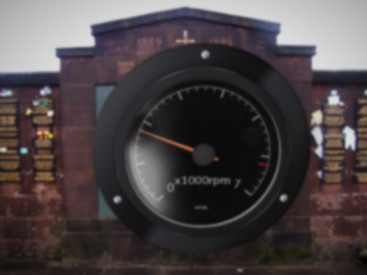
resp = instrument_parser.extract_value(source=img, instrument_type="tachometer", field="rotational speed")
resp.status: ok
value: 1800 rpm
